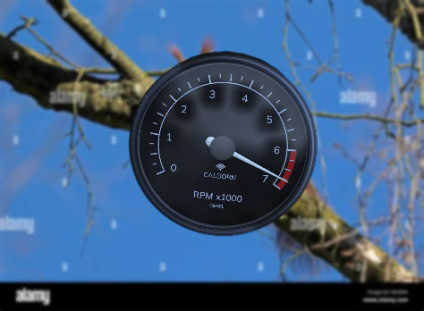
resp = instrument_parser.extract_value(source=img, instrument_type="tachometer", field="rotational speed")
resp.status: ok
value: 6750 rpm
